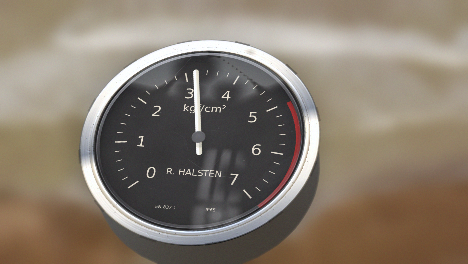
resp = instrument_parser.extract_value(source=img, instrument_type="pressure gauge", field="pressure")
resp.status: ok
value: 3.2 kg/cm²
